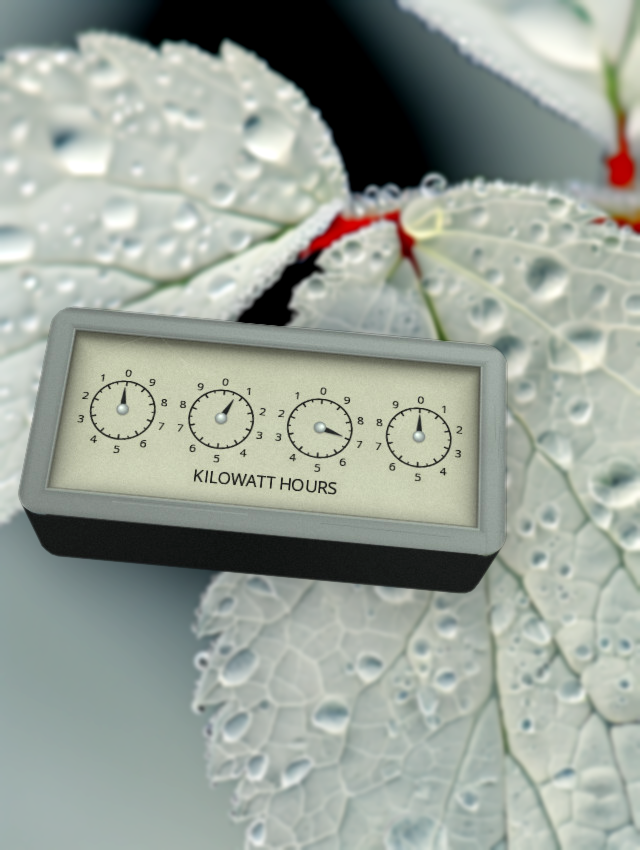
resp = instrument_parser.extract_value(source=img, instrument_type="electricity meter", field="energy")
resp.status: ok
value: 70 kWh
